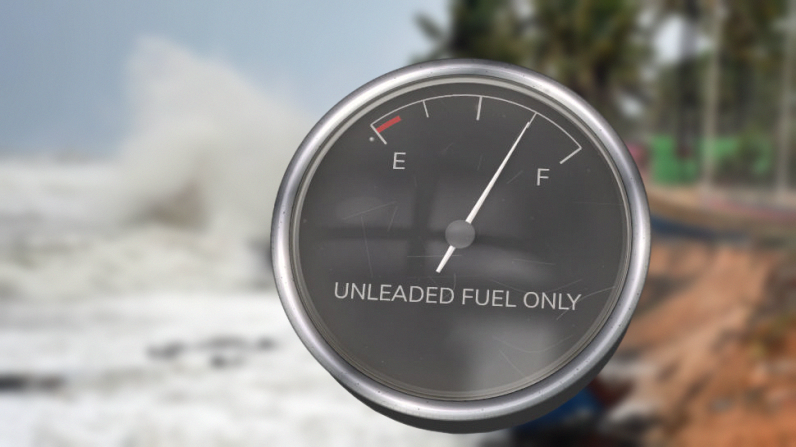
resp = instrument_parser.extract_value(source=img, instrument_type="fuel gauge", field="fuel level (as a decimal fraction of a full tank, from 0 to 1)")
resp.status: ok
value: 0.75
